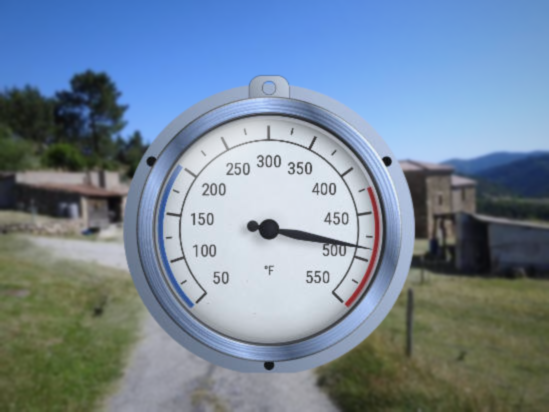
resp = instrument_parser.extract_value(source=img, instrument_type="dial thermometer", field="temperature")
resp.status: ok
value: 487.5 °F
